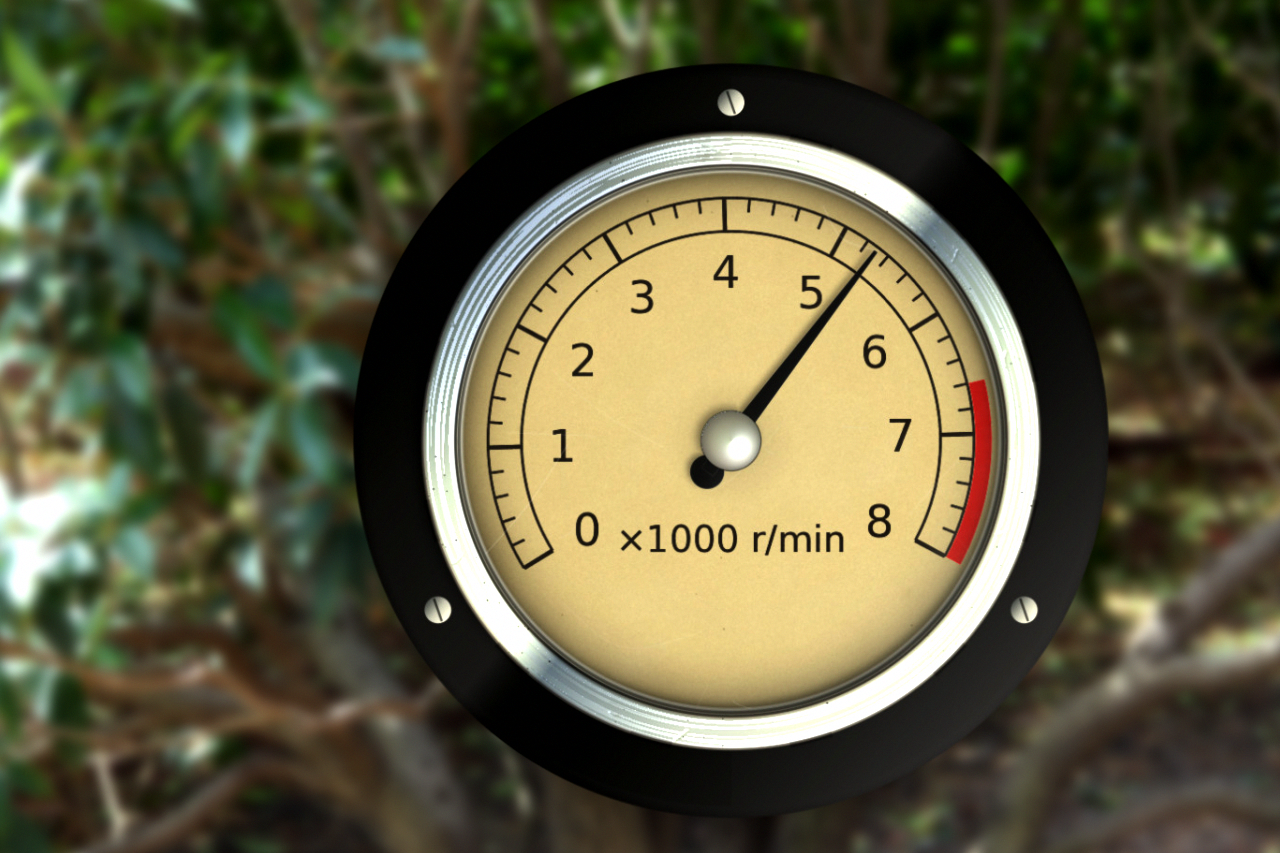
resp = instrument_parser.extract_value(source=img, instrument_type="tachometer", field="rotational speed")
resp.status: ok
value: 5300 rpm
